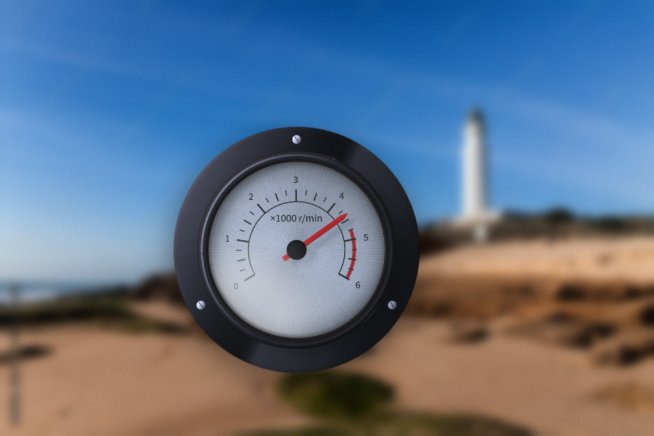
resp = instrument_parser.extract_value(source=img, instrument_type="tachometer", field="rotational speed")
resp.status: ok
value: 4375 rpm
